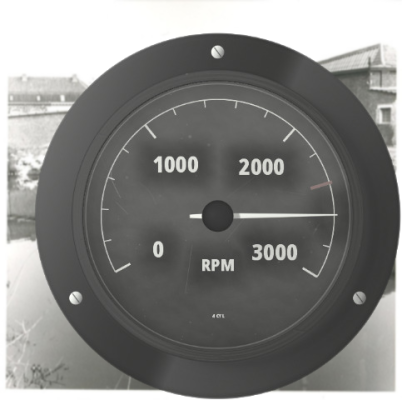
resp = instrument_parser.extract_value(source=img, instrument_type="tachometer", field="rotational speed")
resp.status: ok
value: 2600 rpm
